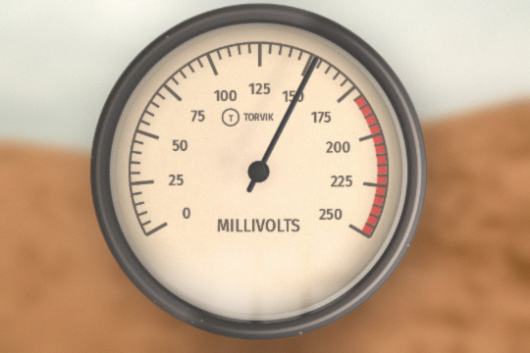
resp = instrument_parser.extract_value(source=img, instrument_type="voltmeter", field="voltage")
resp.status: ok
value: 152.5 mV
